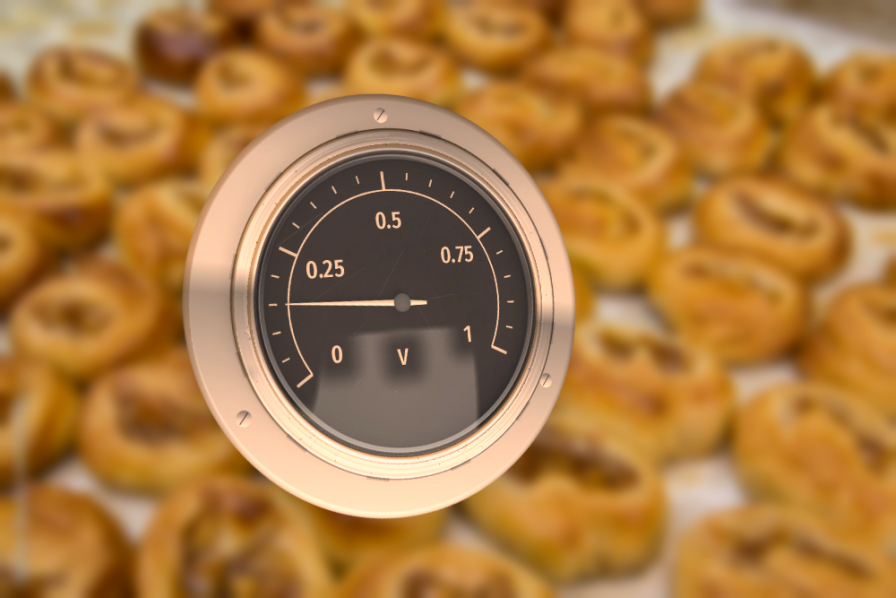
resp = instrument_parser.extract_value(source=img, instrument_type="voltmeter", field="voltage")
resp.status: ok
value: 0.15 V
